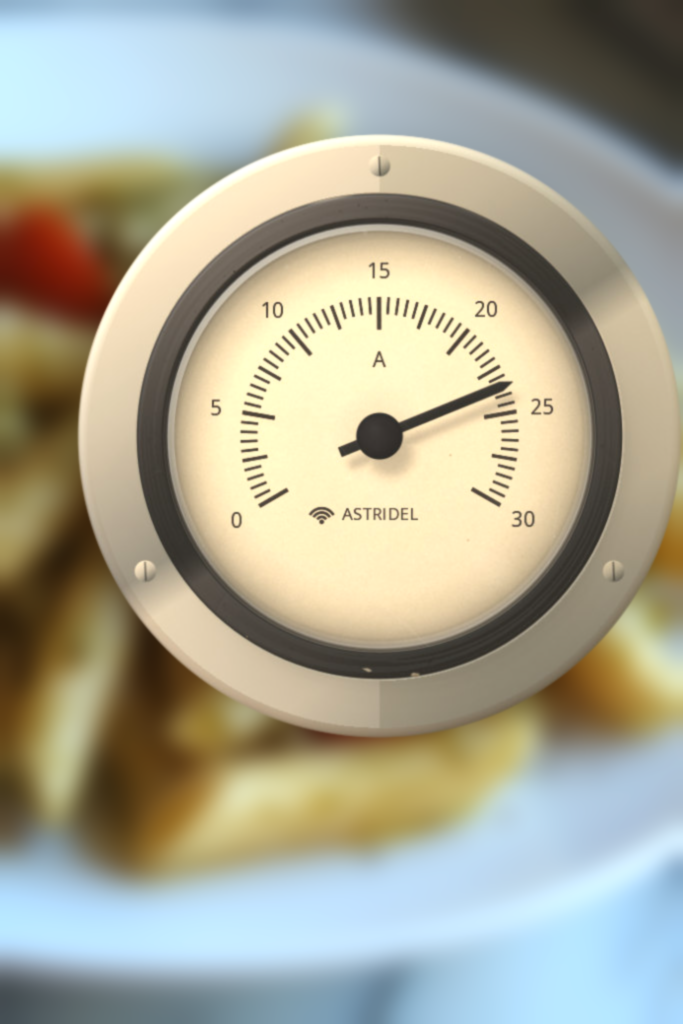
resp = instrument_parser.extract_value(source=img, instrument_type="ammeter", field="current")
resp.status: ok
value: 23.5 A
